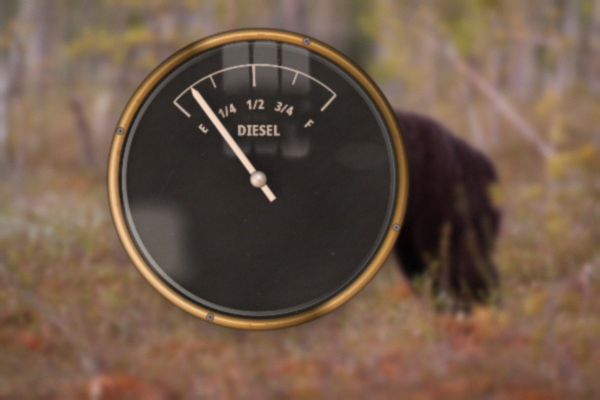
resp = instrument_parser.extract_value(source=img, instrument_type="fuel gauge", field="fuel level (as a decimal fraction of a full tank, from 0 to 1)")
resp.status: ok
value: 0.125
